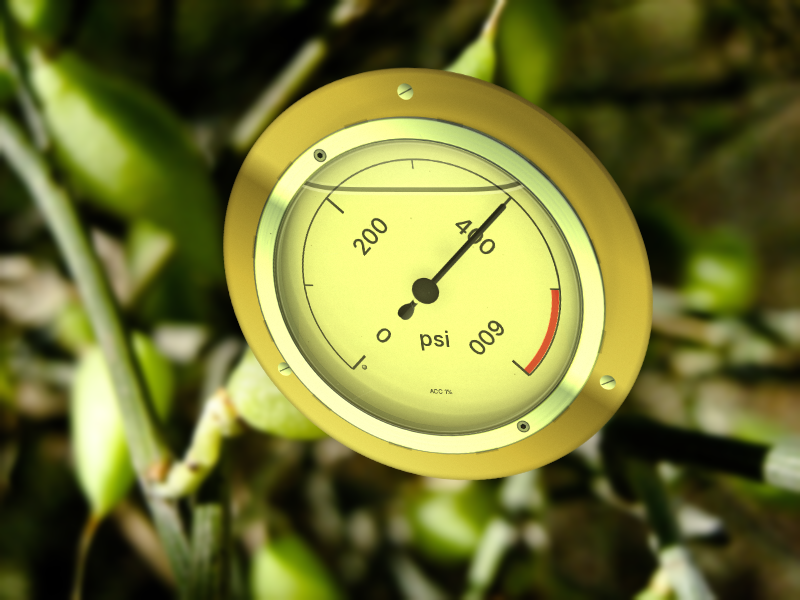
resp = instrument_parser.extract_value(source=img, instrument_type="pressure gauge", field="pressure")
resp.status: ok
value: 400 psi
